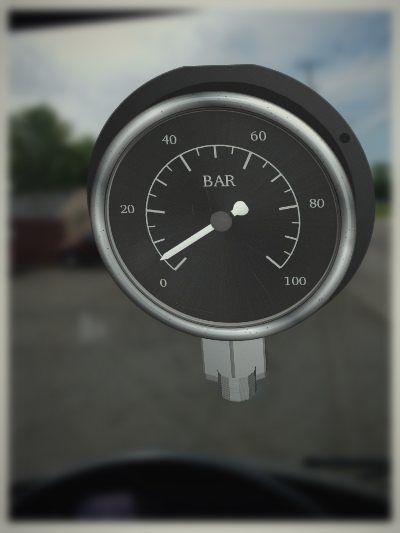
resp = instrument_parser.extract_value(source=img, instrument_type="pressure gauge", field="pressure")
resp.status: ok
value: 5 bar
